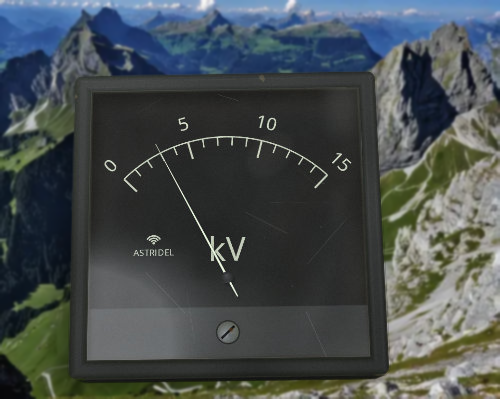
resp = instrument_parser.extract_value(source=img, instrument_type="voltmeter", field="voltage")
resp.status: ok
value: 3 kV
